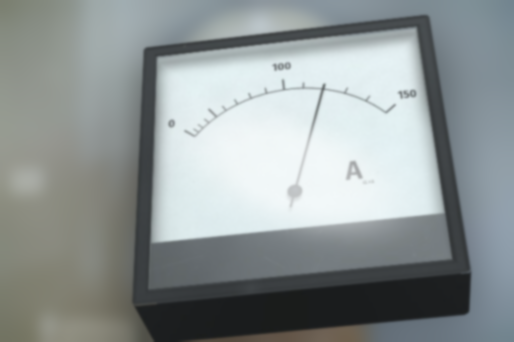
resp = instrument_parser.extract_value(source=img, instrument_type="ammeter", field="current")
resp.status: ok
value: 120 A
